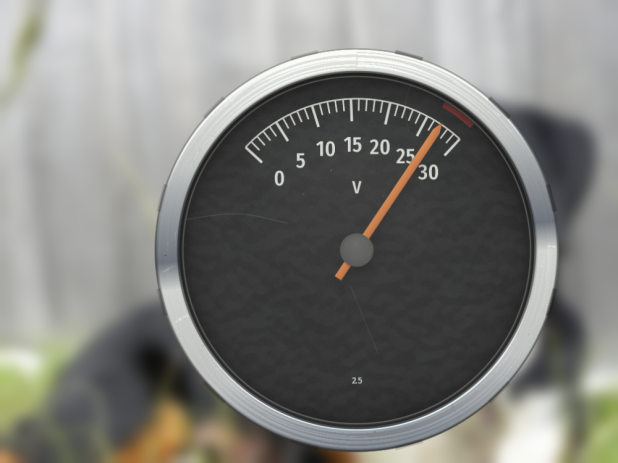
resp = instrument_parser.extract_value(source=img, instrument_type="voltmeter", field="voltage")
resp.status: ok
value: 27 V
